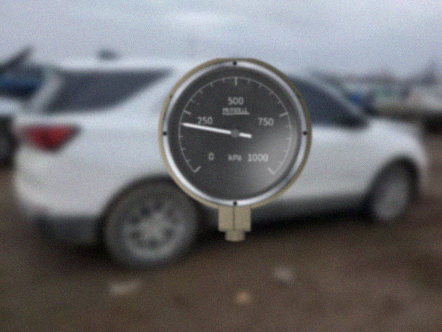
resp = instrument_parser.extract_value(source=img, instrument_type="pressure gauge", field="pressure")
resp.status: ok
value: 200 kPa
